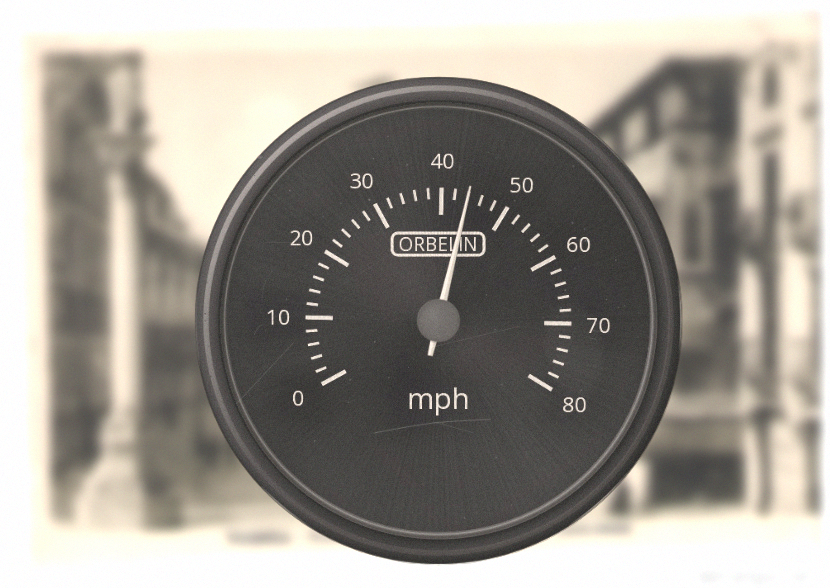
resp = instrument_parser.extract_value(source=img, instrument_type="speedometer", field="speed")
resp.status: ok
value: 44 mph
